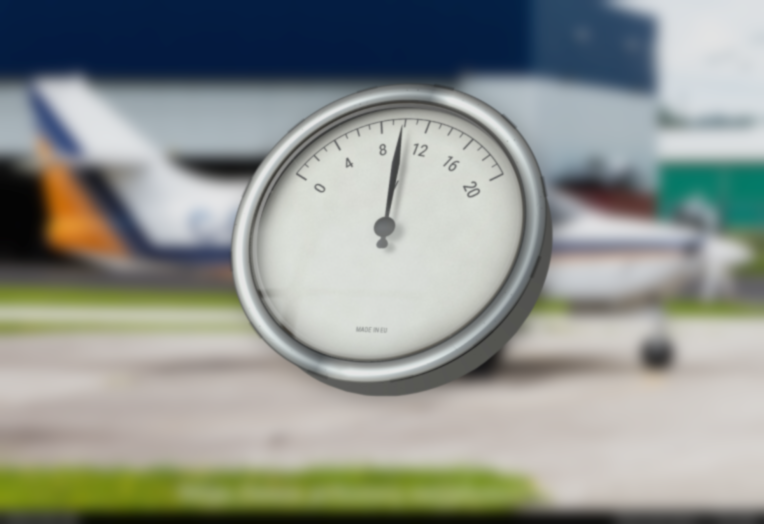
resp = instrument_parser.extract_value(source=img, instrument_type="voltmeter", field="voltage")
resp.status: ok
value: 10 V
